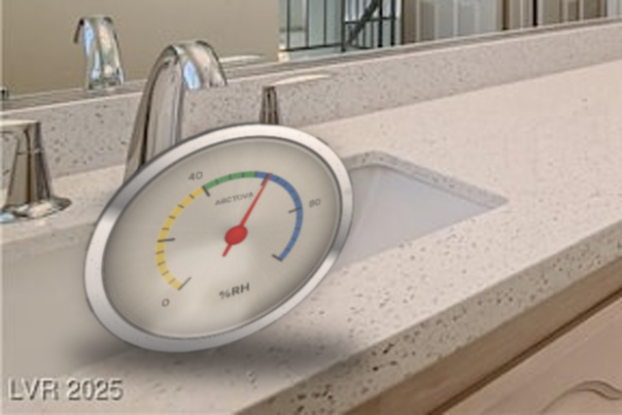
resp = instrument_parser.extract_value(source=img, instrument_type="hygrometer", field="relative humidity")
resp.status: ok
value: 60 %
